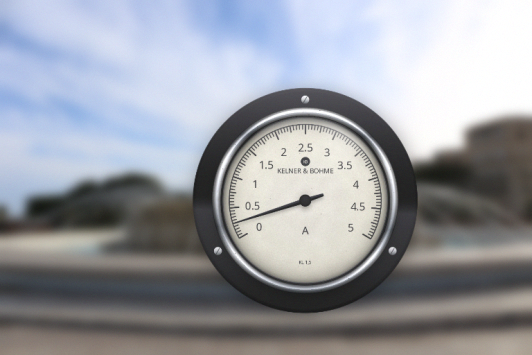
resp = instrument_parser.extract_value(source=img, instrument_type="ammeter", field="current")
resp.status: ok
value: 0.25 A
